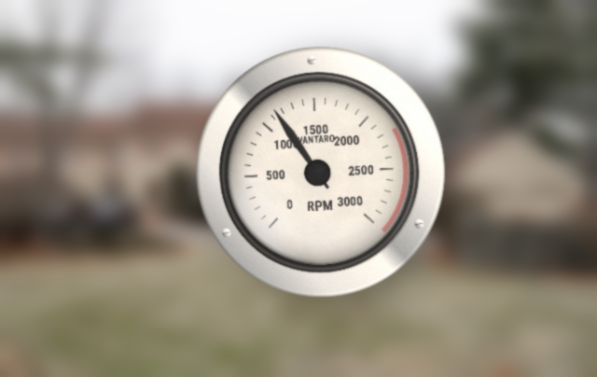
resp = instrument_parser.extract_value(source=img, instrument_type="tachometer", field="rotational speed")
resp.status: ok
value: 1150 rpm
